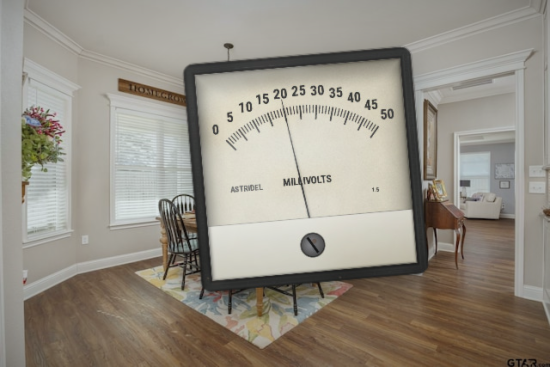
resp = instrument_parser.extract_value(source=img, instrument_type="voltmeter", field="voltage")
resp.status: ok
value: 20 mV
